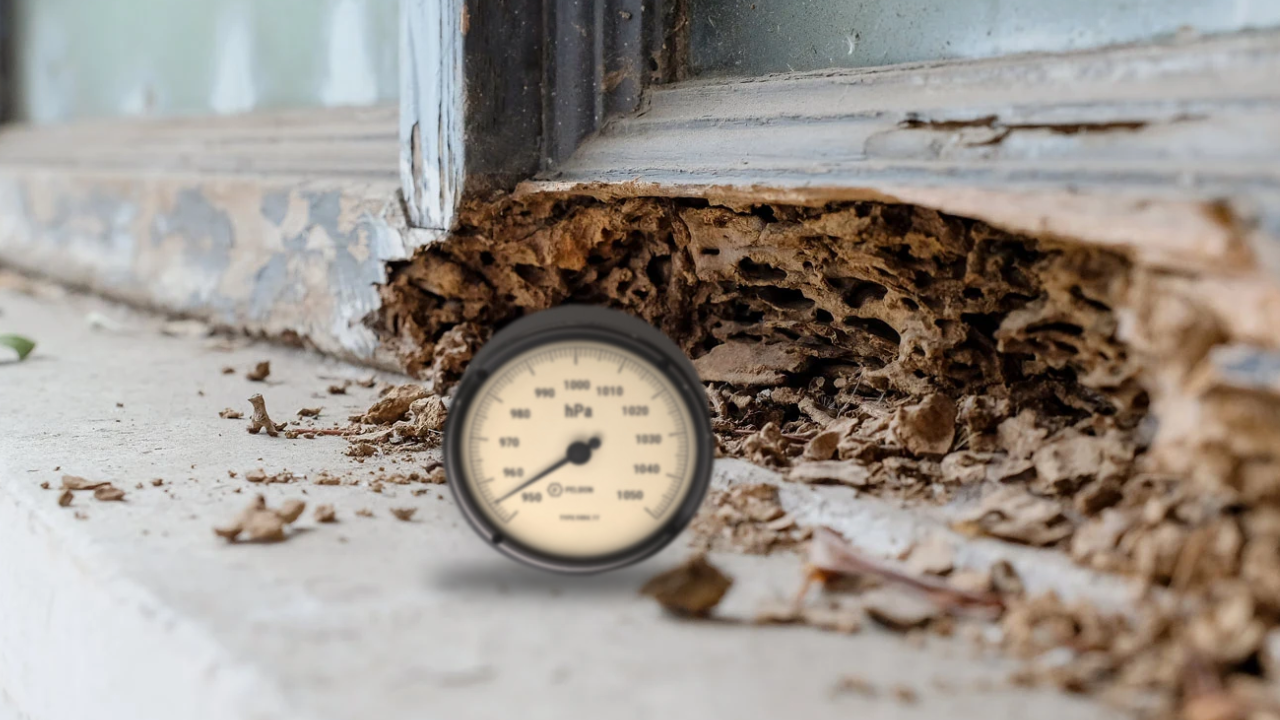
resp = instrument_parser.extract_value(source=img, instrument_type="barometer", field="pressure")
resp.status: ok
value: 955 hPa
